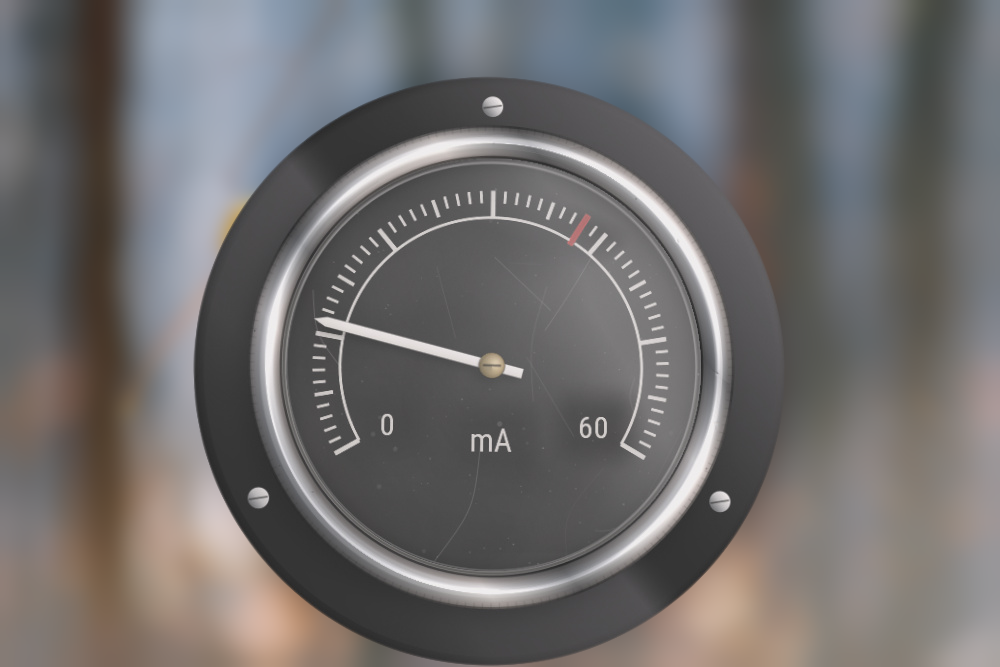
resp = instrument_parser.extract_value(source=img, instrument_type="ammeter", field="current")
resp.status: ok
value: 11 mA
